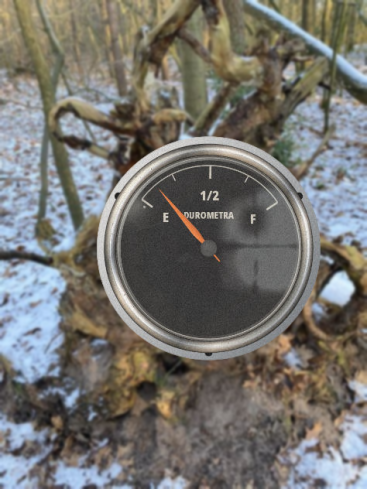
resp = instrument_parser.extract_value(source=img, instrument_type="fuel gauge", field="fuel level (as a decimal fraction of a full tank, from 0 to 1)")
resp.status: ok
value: 0.125
